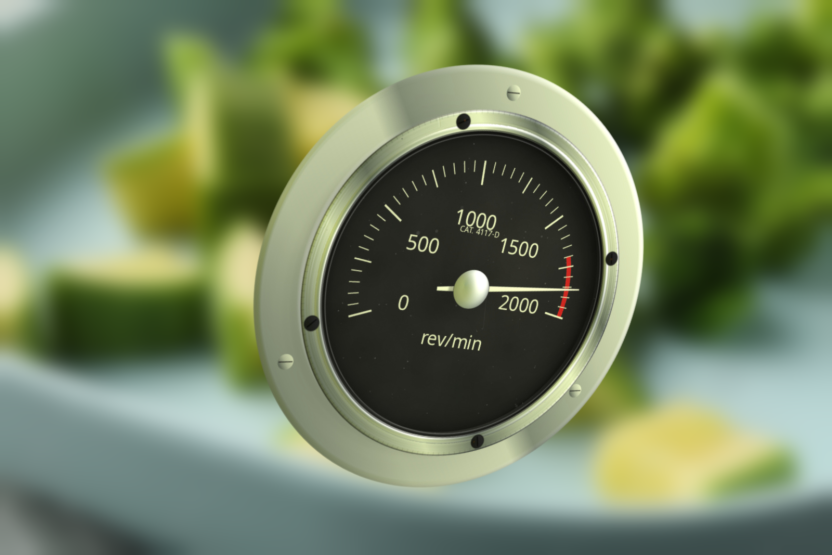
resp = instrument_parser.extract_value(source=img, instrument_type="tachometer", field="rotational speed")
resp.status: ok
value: 1850 rpm
